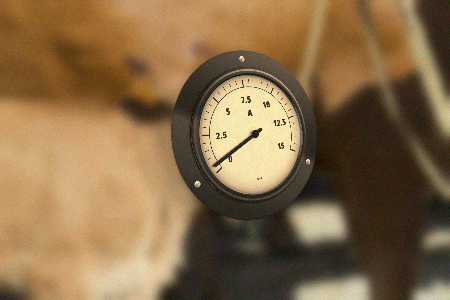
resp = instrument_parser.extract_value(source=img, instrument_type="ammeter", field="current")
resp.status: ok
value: 0.5 A
